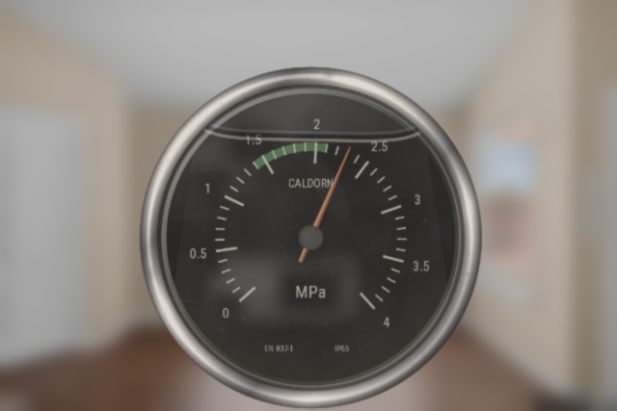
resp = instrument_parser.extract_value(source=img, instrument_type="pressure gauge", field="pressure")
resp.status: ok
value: 2.3 MPa
